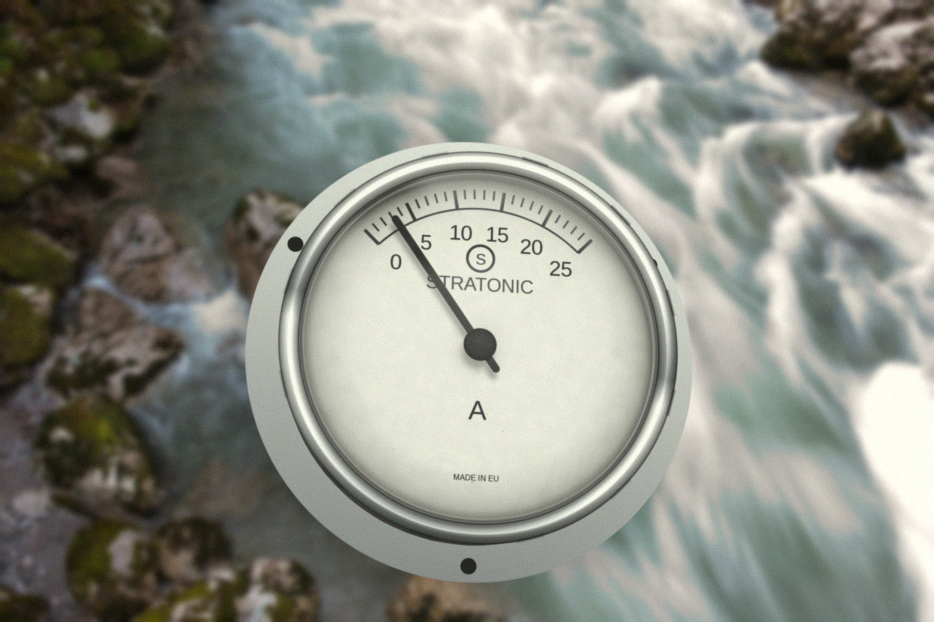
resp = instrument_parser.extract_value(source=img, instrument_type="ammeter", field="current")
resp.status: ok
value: 3 A
